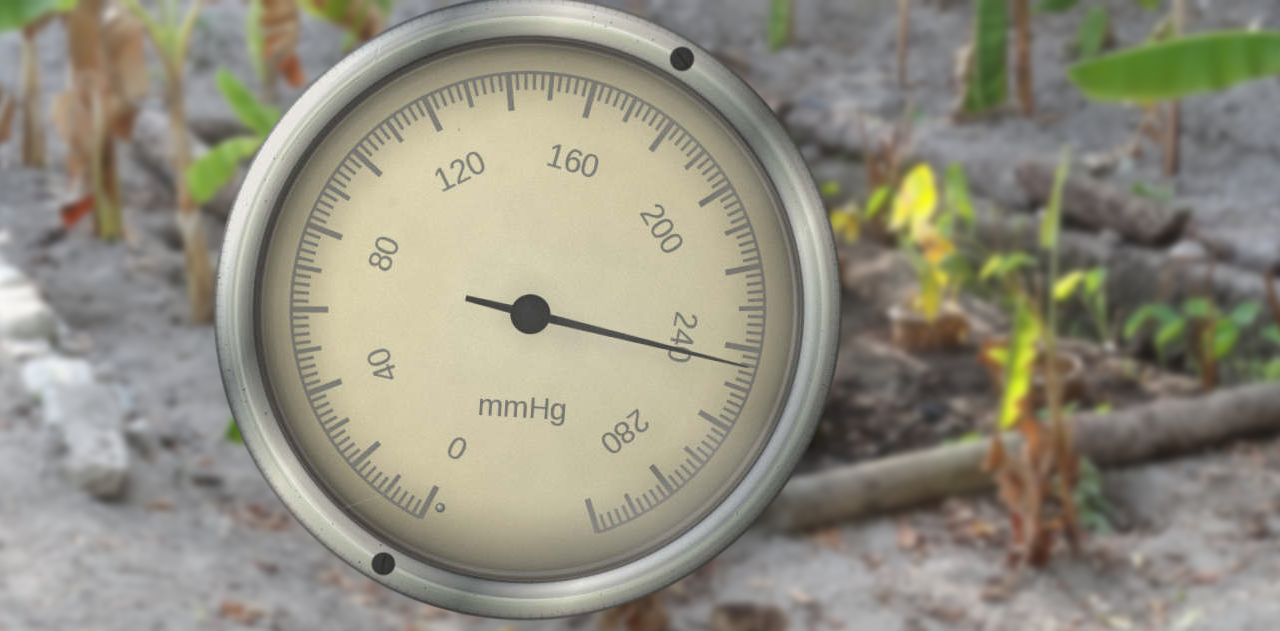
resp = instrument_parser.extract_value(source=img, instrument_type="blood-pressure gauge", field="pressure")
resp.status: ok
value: 244 mmHg
